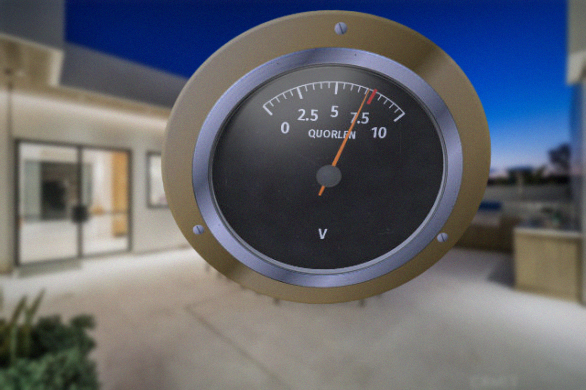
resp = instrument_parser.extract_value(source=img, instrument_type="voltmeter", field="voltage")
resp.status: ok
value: 7 V
